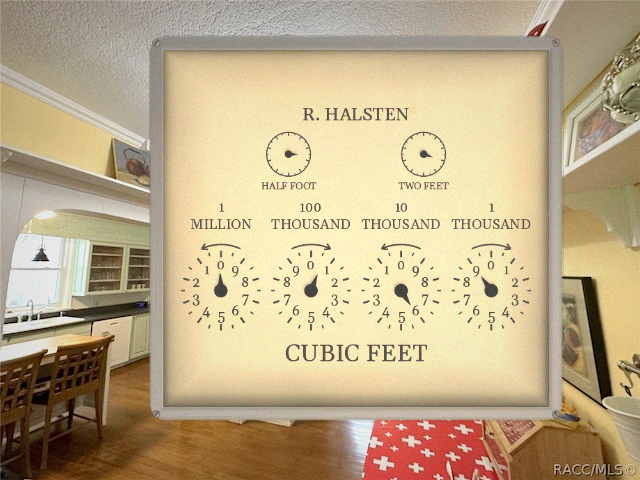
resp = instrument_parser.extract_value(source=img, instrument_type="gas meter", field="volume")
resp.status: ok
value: 5900 ft³
